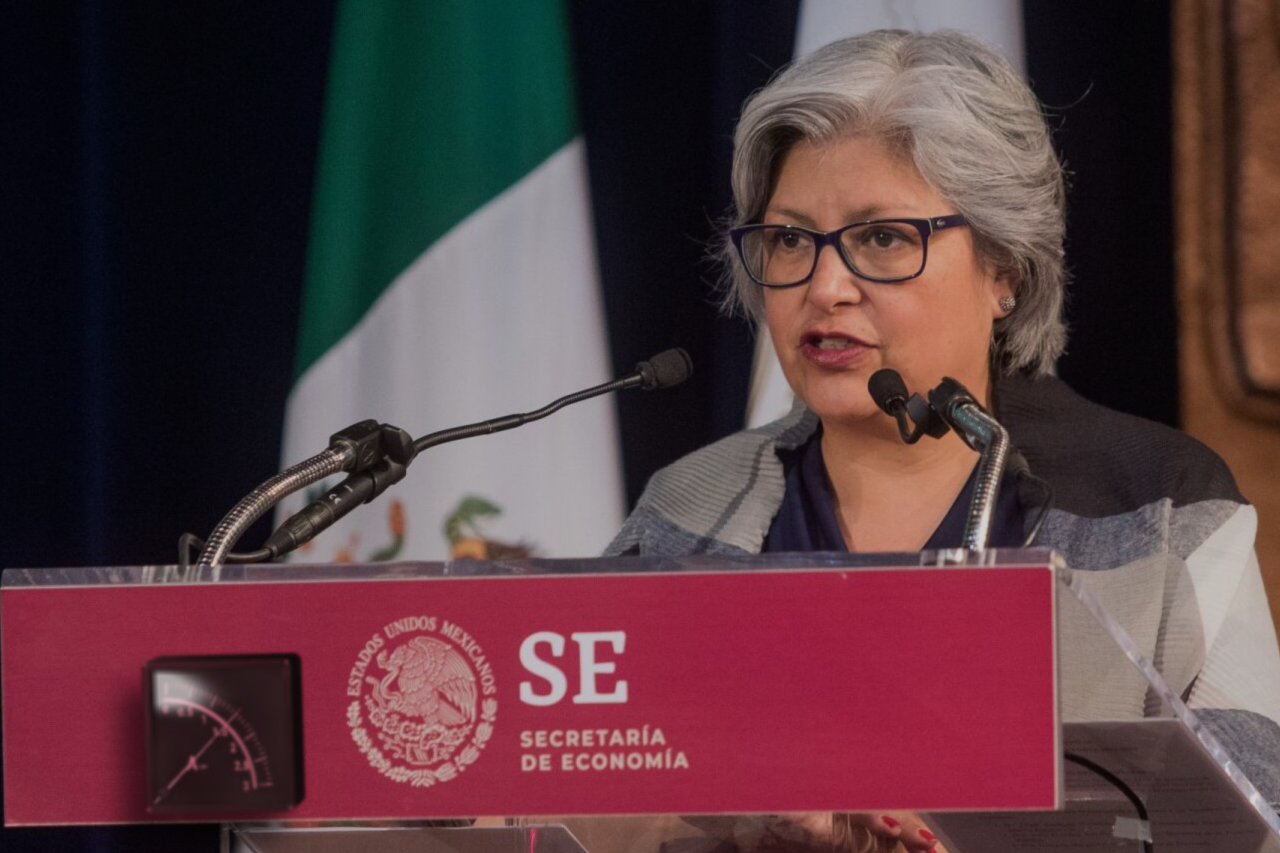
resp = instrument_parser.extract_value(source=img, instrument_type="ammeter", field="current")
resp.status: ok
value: 1.5 A
